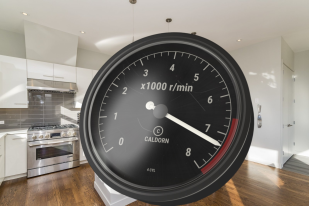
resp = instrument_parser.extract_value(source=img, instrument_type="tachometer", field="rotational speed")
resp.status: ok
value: 7300 rpm
